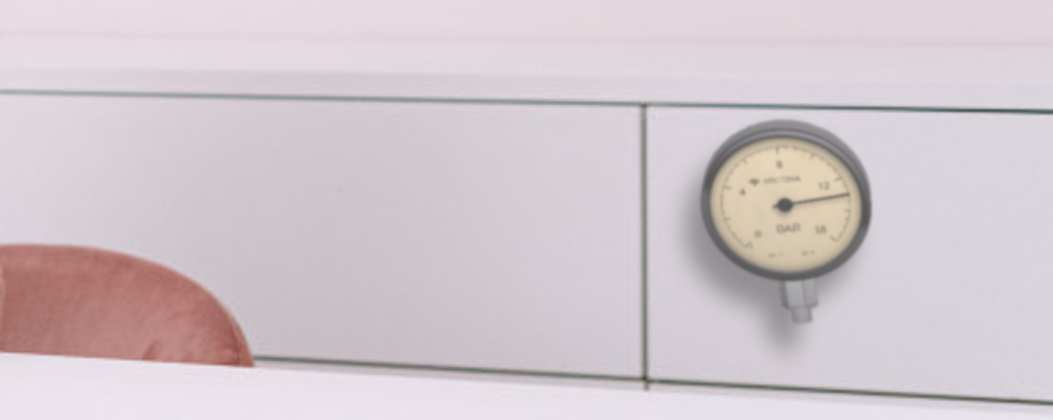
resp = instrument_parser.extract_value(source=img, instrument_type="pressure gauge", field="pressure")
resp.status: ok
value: 13 bar
